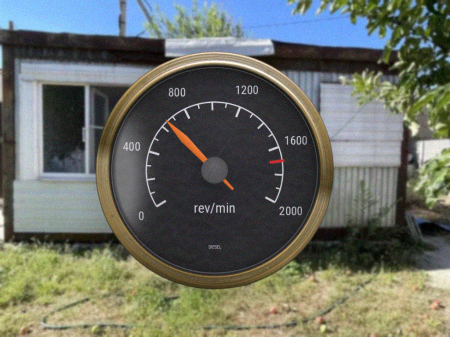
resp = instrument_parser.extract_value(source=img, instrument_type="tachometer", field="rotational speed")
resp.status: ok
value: 650 rpm
